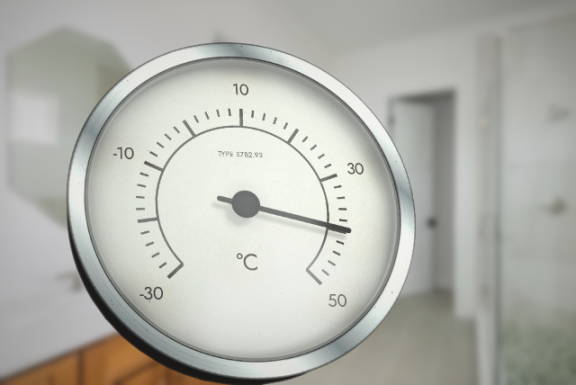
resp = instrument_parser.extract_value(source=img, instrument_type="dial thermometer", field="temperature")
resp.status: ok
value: 40 °C
